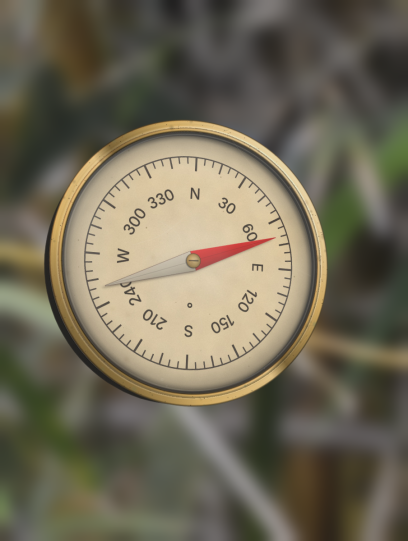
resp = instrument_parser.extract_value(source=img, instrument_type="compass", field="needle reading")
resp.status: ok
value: 70 °
